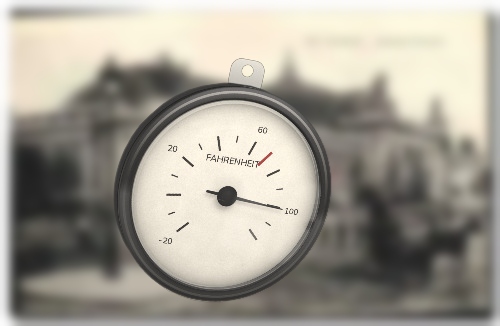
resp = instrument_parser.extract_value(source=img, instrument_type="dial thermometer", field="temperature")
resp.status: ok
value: 100 °F
